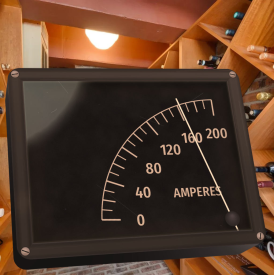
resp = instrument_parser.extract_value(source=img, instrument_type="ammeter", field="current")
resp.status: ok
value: 160 A
